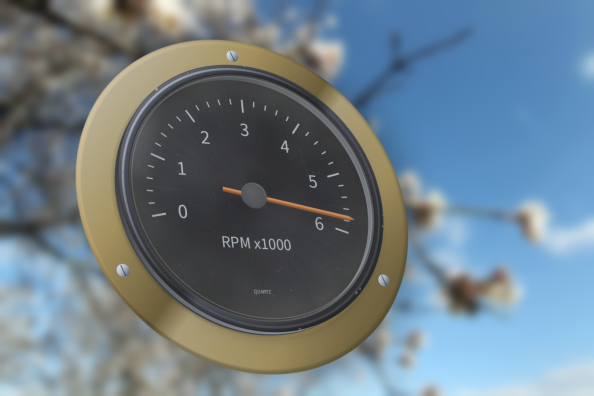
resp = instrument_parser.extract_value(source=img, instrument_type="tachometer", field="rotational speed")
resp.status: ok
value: 5800 rpm
